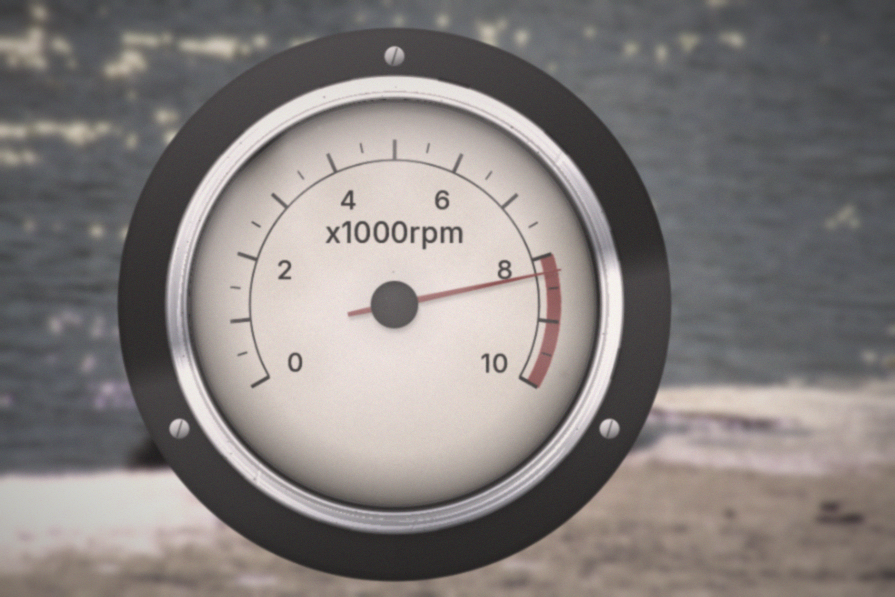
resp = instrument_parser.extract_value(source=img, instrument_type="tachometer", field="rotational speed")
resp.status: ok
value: 8250 rpm
